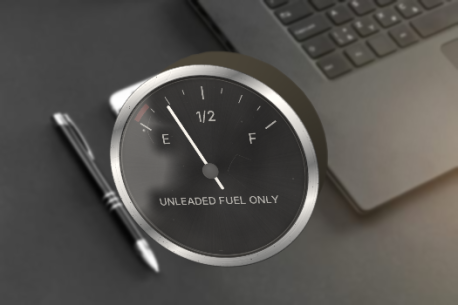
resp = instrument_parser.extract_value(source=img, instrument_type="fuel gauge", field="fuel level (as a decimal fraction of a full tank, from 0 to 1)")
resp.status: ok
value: 0.25
